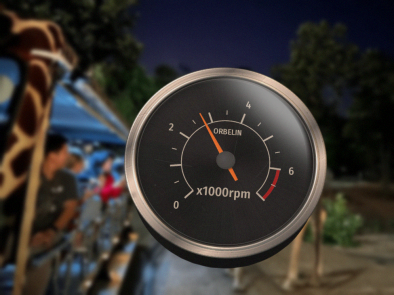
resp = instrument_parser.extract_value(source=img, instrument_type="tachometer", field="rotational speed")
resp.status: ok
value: 2750 rpm
